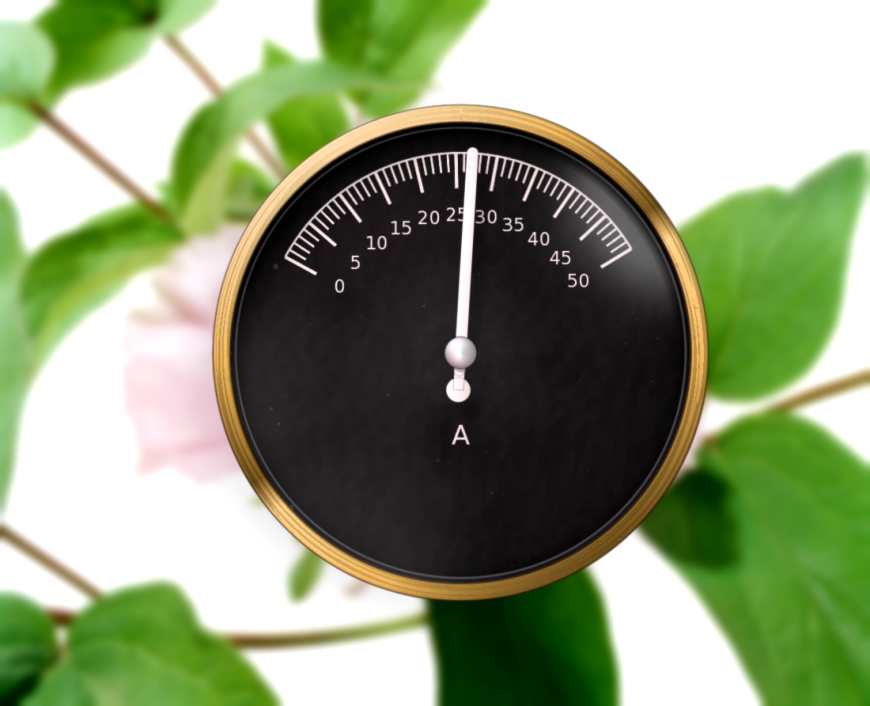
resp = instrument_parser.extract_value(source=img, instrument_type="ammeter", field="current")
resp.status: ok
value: 27 A
